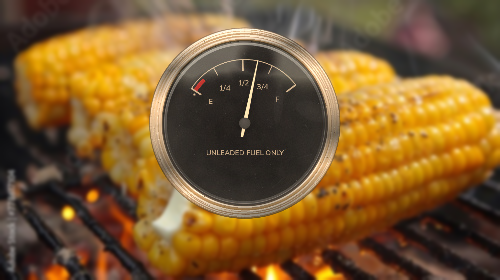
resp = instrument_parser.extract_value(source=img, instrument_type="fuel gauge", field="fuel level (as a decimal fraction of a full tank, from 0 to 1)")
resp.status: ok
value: 0.625
